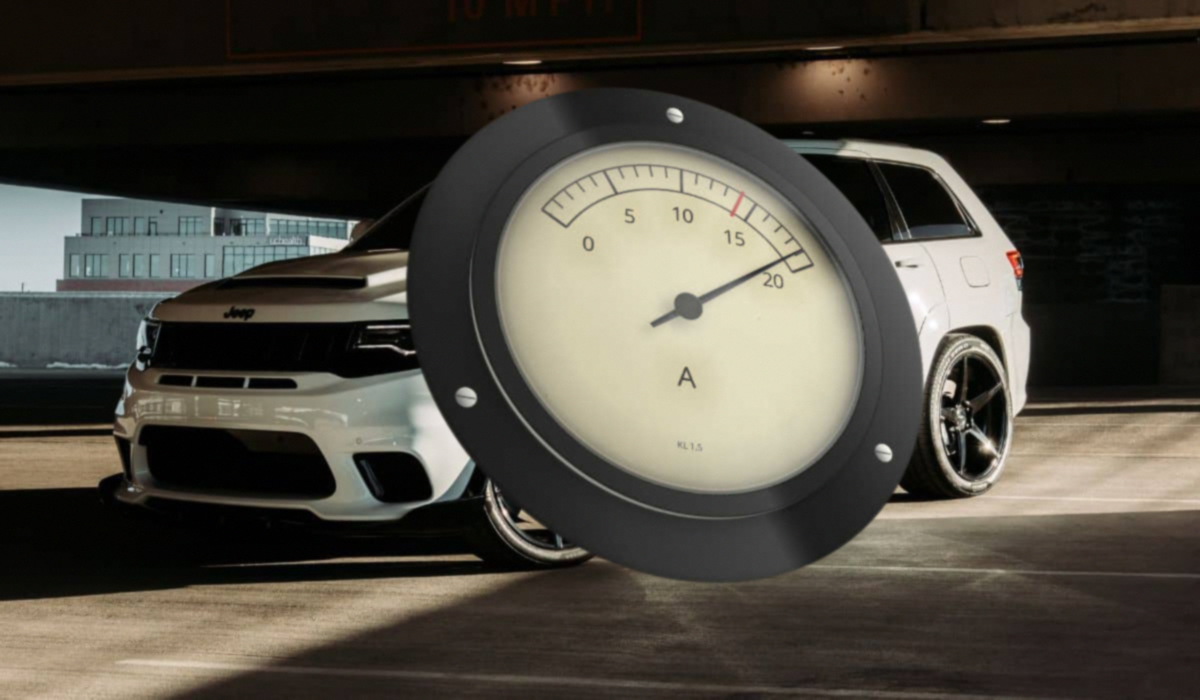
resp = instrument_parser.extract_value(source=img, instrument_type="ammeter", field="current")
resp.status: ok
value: 19 A
